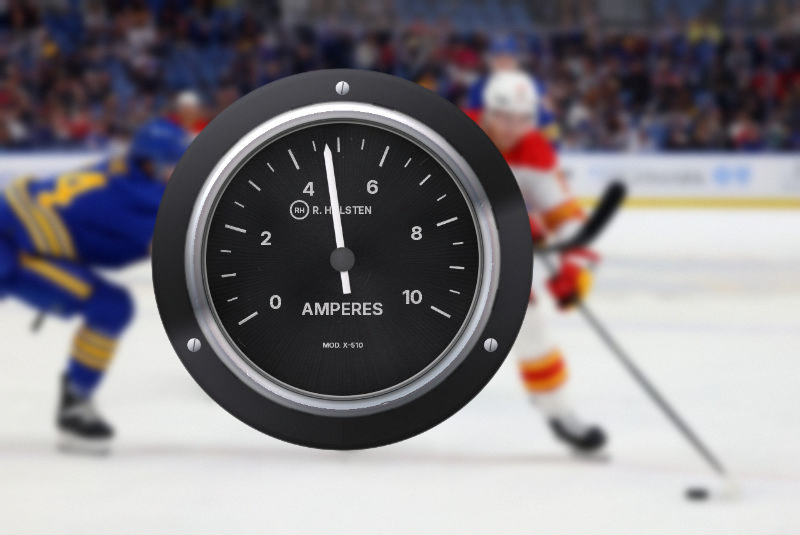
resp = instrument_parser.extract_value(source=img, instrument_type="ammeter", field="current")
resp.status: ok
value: 4.75 A
